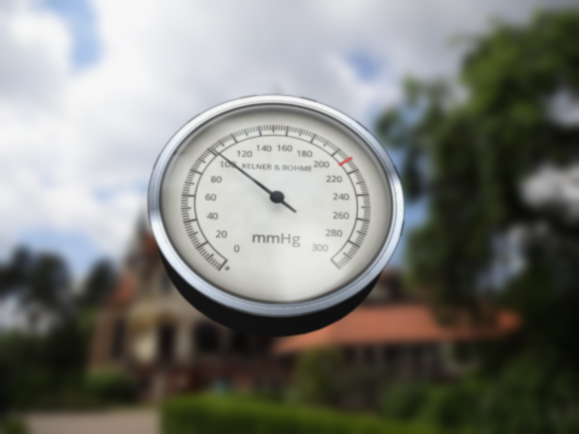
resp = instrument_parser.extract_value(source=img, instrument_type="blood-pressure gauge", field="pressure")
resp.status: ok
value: 100 mmHg
